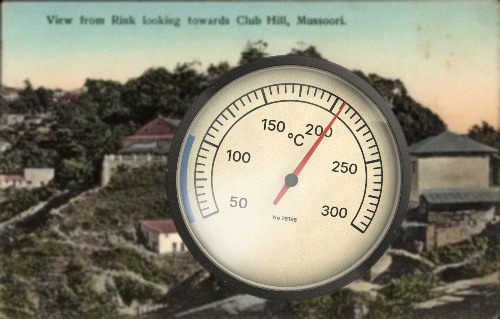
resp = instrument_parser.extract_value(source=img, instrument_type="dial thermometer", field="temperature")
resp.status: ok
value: 205 °C
